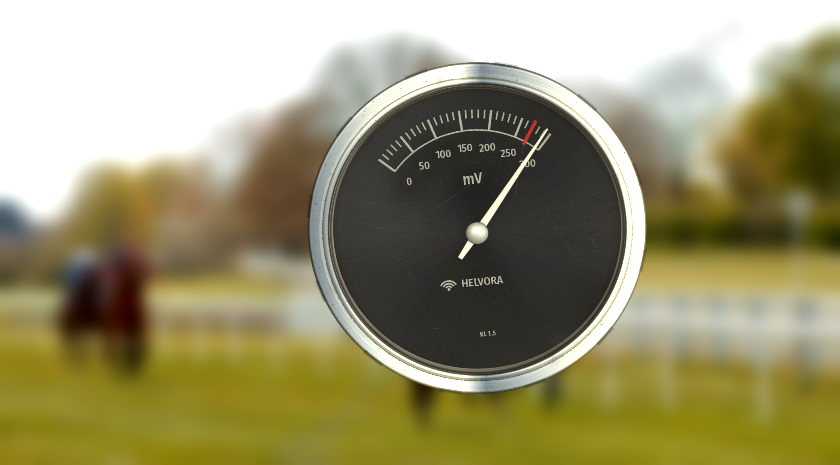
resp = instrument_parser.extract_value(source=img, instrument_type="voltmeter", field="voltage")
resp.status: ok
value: 290 mV
